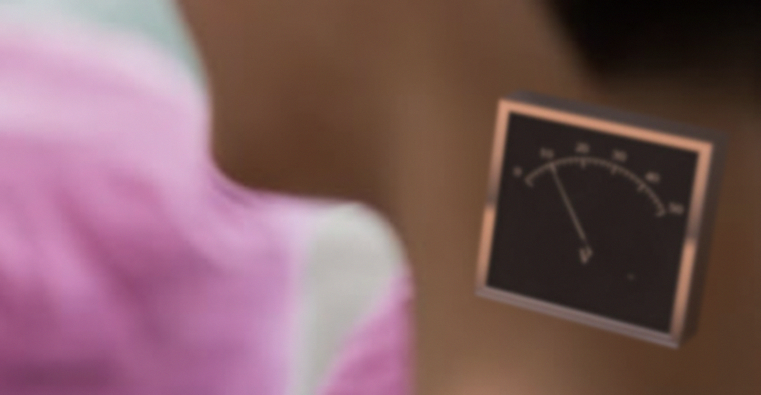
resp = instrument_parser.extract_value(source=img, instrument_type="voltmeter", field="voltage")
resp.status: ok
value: 10 V
